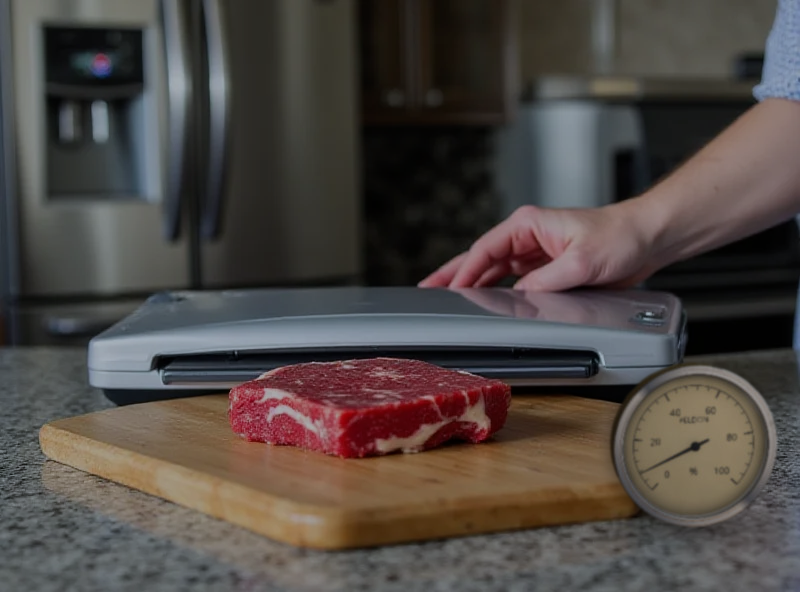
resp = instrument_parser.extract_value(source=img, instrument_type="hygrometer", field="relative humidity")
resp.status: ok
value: 8 %
